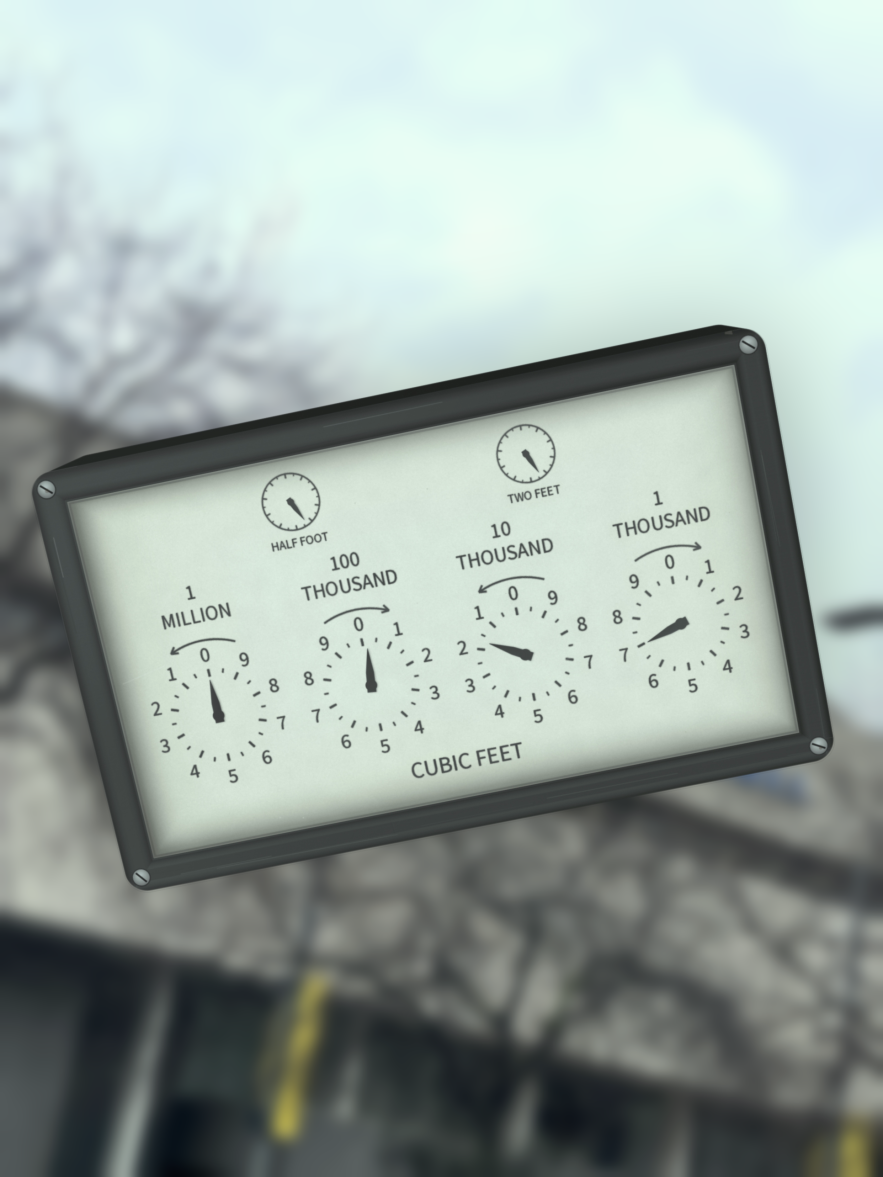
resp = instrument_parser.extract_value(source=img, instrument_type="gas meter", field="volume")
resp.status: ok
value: 1700 ft³
